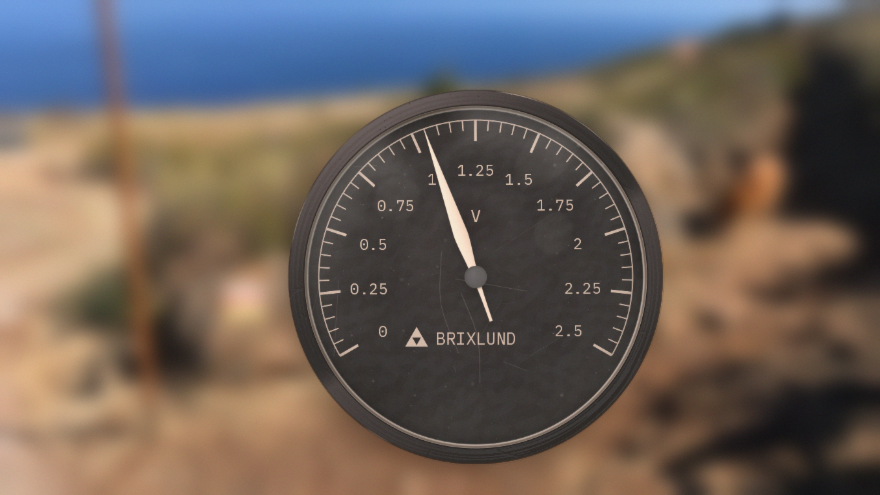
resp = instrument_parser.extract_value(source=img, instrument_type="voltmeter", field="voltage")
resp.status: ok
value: 1.05 V
